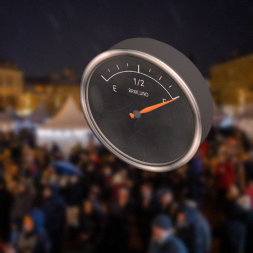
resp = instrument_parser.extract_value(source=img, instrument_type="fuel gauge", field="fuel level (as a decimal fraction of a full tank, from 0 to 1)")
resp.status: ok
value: 1
